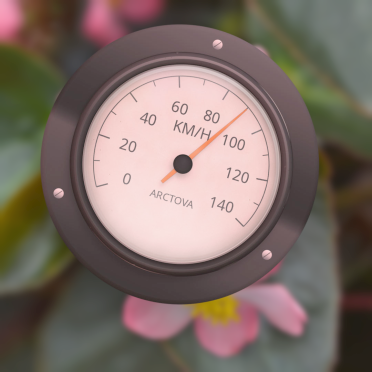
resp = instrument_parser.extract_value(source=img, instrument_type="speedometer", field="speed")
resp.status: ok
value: 90 km/h
